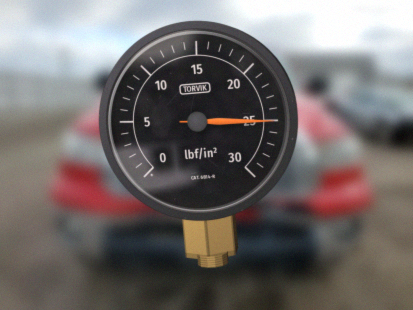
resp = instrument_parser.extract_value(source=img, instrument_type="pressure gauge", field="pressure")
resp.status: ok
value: 25 psi
